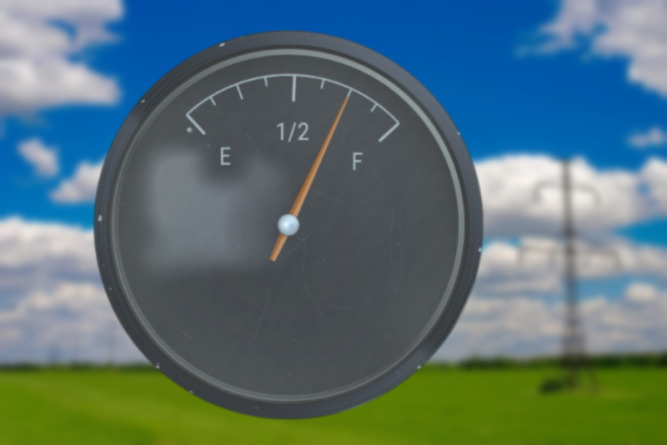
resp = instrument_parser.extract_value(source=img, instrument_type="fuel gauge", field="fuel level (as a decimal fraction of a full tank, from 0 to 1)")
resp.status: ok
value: 0.75
